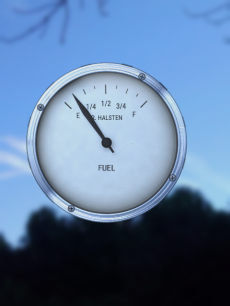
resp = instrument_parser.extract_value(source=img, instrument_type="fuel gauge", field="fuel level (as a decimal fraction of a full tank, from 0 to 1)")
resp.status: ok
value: 0.125
